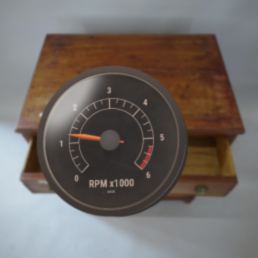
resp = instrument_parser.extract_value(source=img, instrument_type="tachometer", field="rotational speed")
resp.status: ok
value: 1250 rpm
